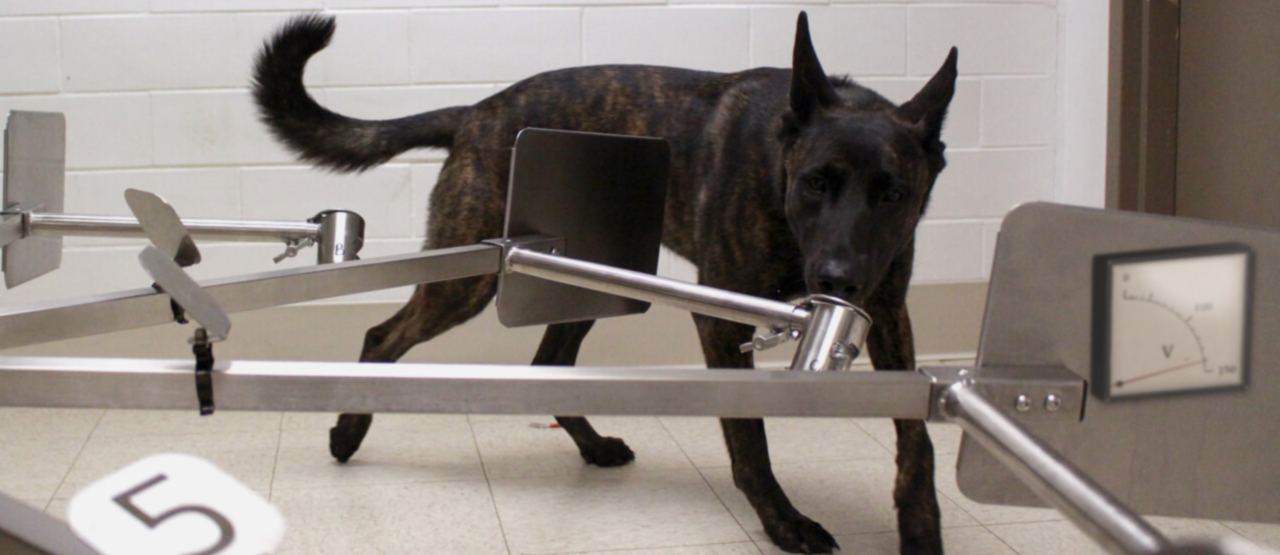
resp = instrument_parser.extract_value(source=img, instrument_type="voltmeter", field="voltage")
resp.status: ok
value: 140 V
